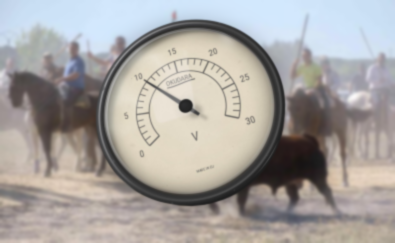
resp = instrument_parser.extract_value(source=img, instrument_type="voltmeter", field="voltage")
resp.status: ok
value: 10 V
